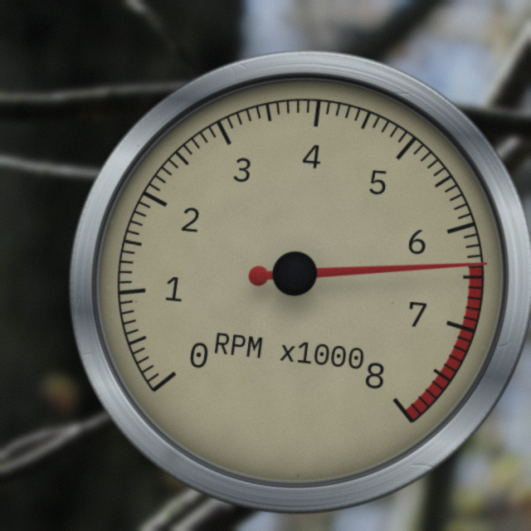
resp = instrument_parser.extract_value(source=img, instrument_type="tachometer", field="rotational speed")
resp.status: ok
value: 6400 rpm
